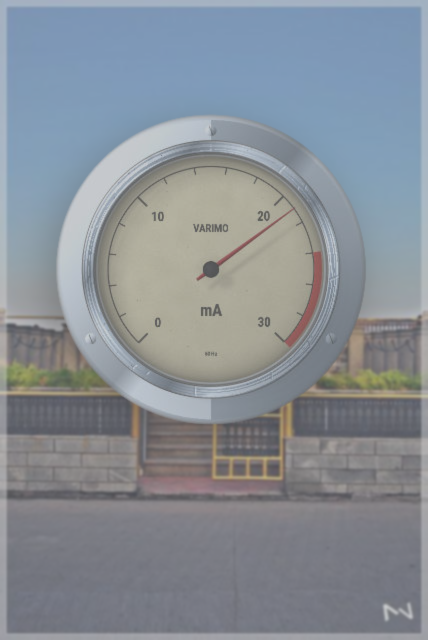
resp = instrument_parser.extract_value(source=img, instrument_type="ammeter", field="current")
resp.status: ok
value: 21 mA
